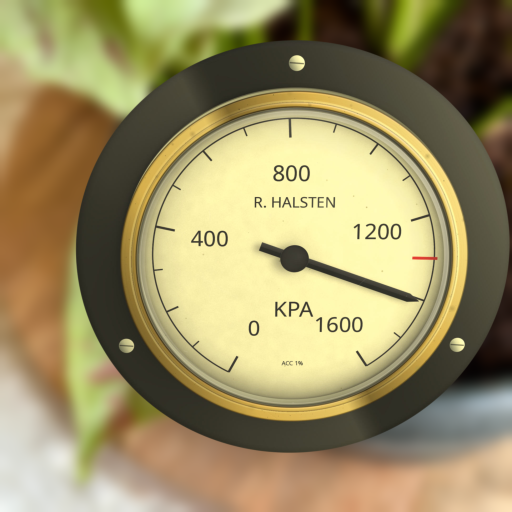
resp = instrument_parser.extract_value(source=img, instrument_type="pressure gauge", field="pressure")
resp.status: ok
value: 1400 kPa
